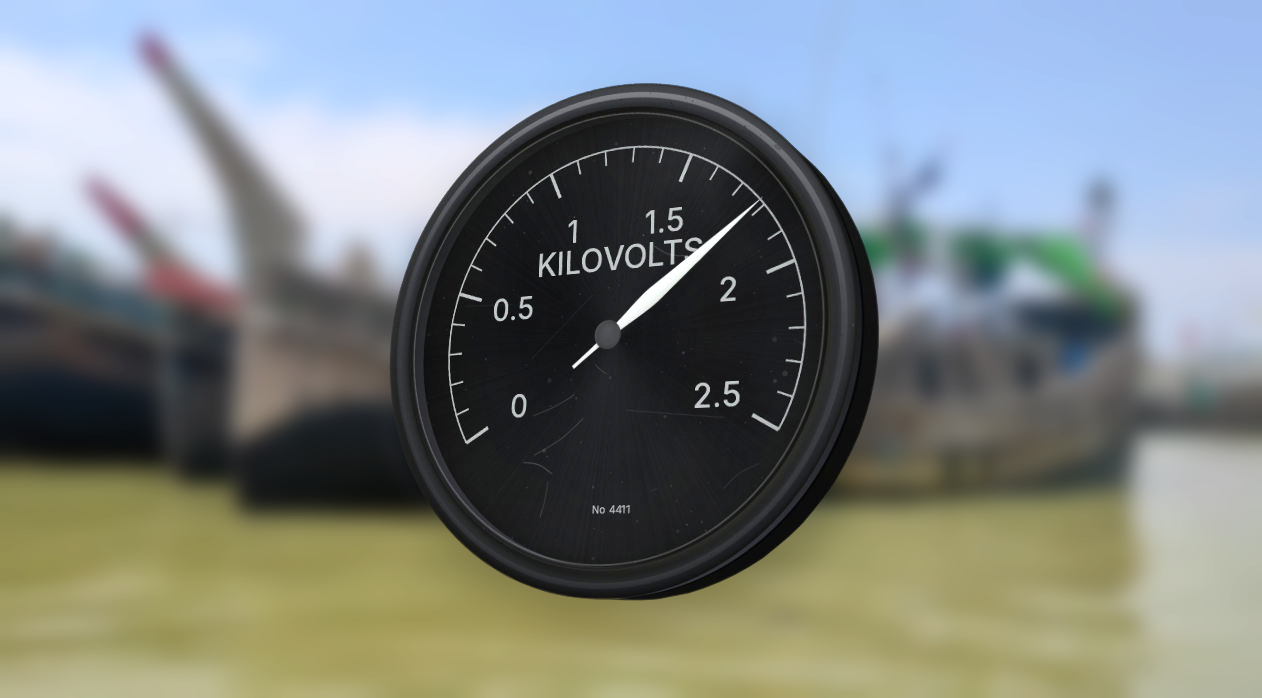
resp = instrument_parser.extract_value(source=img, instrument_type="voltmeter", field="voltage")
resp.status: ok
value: 1.8 kV
